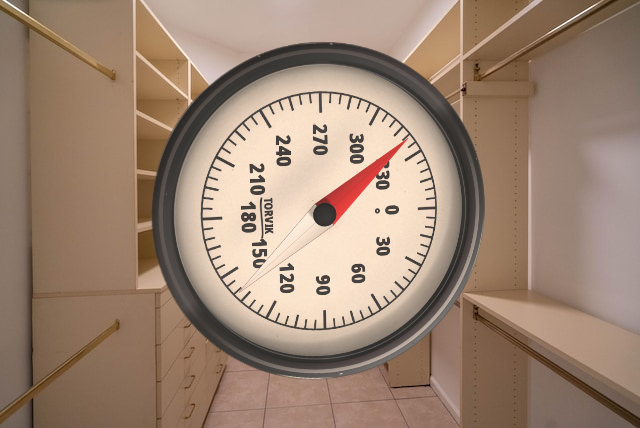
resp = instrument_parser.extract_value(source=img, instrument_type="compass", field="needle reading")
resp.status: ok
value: 320 °
